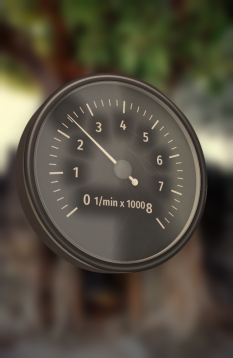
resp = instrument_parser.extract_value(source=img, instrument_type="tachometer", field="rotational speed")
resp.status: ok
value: 2400 rpm
